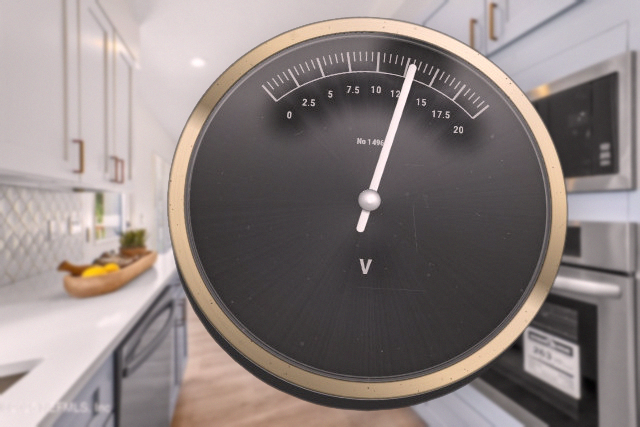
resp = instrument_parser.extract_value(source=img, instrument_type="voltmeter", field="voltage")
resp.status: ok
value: 13 V
